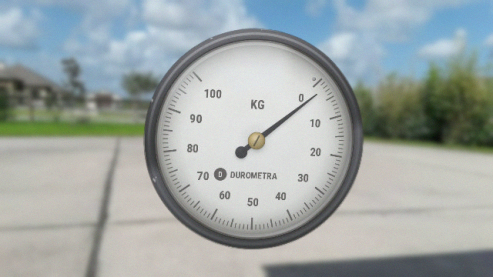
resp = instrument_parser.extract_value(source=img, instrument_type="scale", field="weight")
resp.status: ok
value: 2 kg
